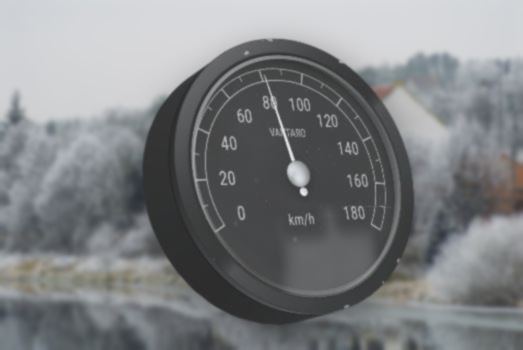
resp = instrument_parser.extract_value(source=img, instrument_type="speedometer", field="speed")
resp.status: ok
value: 80 km/h
